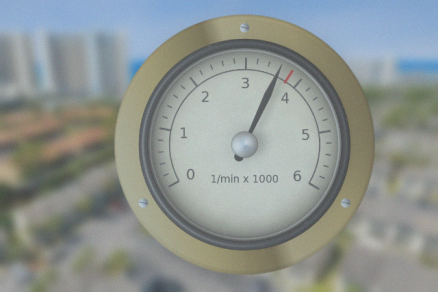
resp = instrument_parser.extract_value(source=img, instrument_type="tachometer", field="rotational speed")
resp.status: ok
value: 3600 rpm
